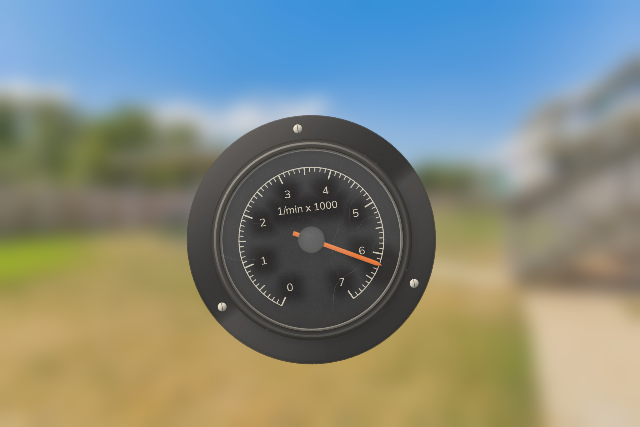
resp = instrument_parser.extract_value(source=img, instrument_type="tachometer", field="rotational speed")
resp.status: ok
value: 6200 rpm
